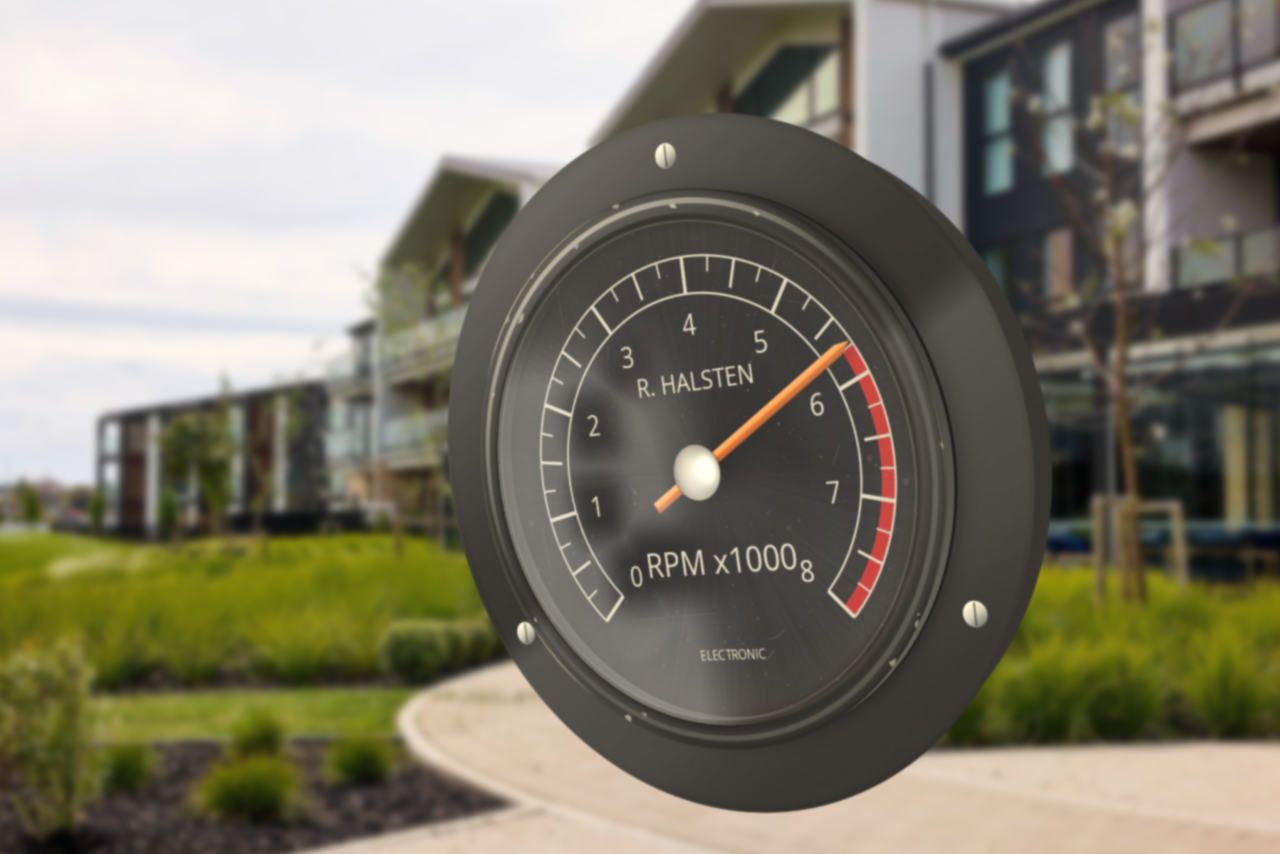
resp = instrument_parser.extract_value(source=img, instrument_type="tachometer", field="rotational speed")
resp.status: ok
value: 5750 rpm
